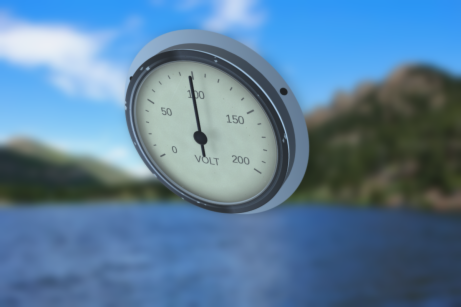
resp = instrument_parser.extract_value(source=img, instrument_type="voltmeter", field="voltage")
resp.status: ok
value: 100 V
